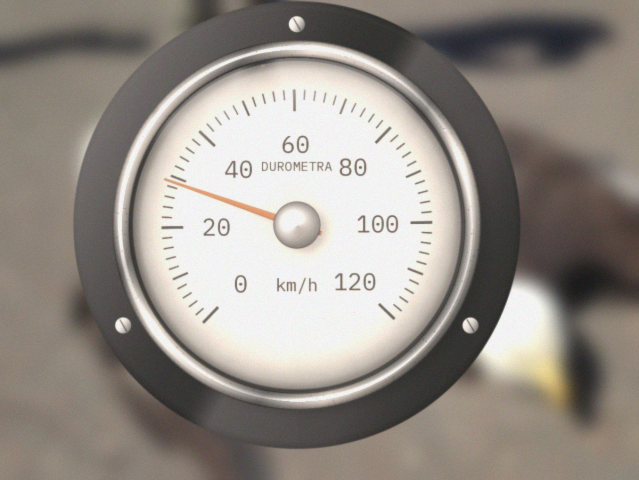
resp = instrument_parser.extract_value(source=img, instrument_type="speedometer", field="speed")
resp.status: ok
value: 29 km/h
